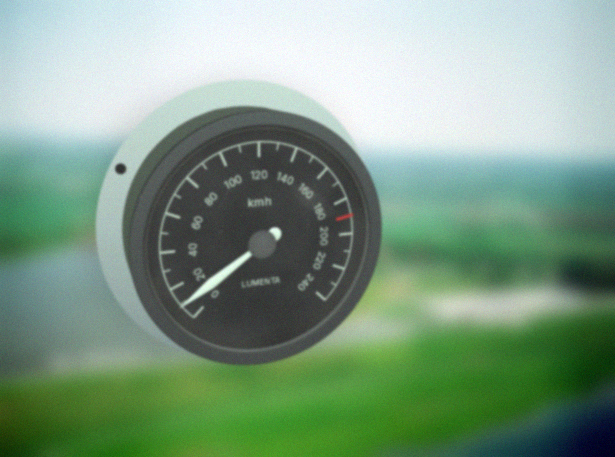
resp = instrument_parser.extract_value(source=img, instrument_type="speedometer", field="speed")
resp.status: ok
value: 10 km/h
